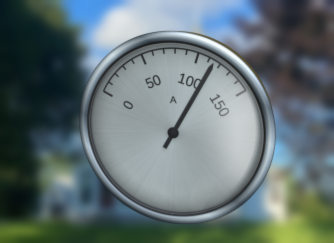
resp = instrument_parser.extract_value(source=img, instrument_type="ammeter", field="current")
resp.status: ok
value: 115 A
